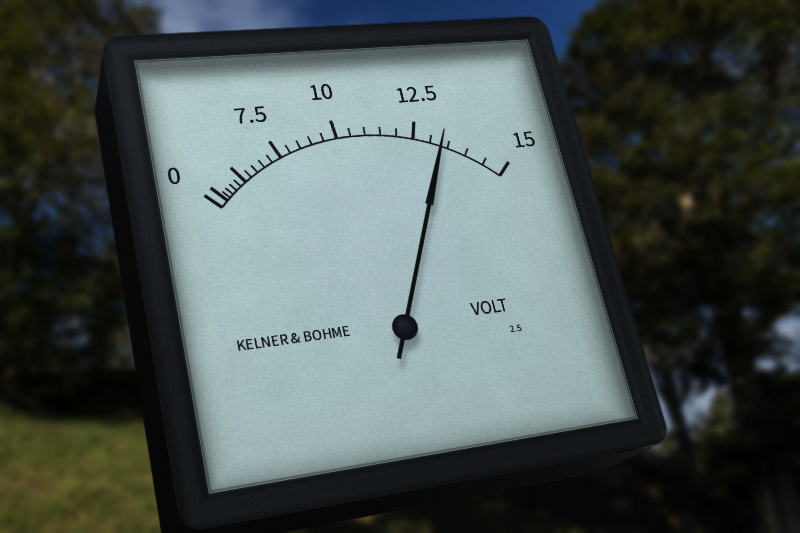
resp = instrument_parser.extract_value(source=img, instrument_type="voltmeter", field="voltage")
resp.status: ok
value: 13.25 V
